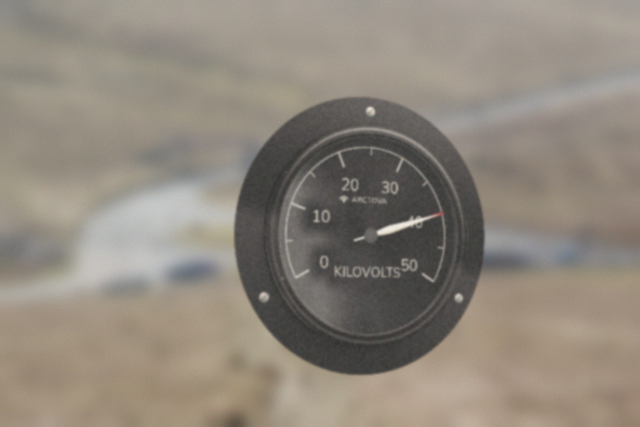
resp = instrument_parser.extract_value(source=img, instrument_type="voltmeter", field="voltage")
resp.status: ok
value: 40 kV
